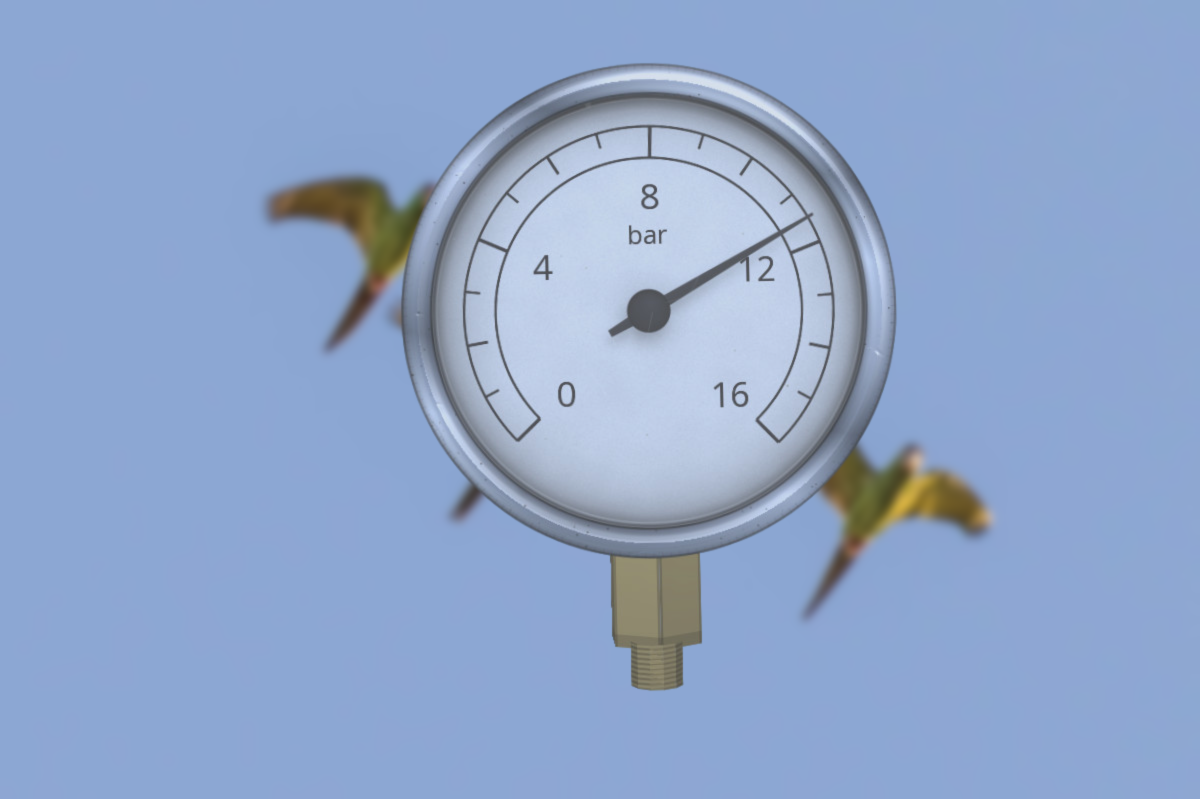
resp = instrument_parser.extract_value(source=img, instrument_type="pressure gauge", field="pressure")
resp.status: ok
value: 11.5 bar
